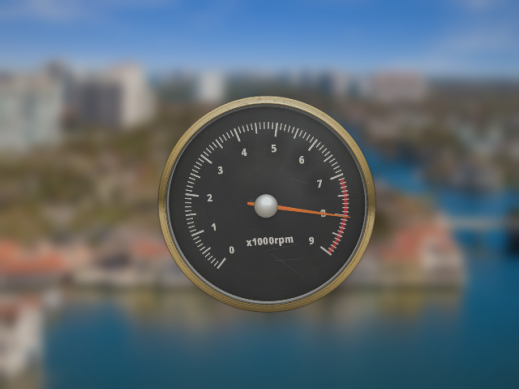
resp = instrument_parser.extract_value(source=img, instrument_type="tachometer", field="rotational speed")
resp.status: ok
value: 8000 rpm
